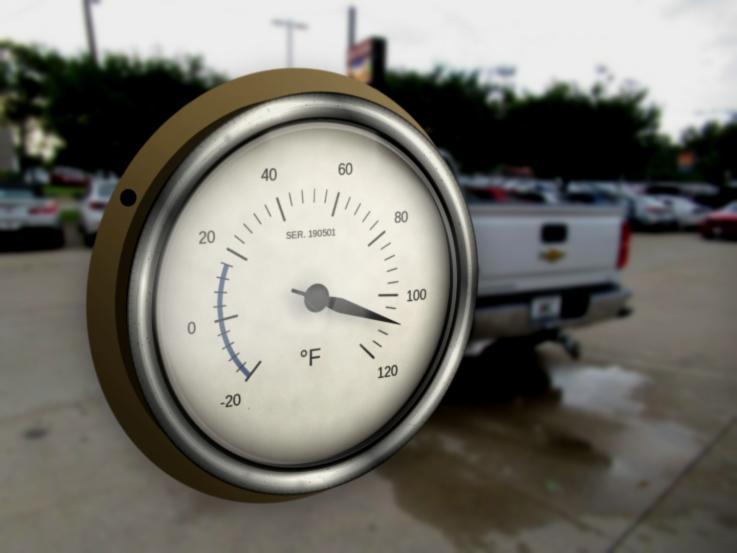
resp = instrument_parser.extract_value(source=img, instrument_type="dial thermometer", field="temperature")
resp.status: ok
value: 108 °F
